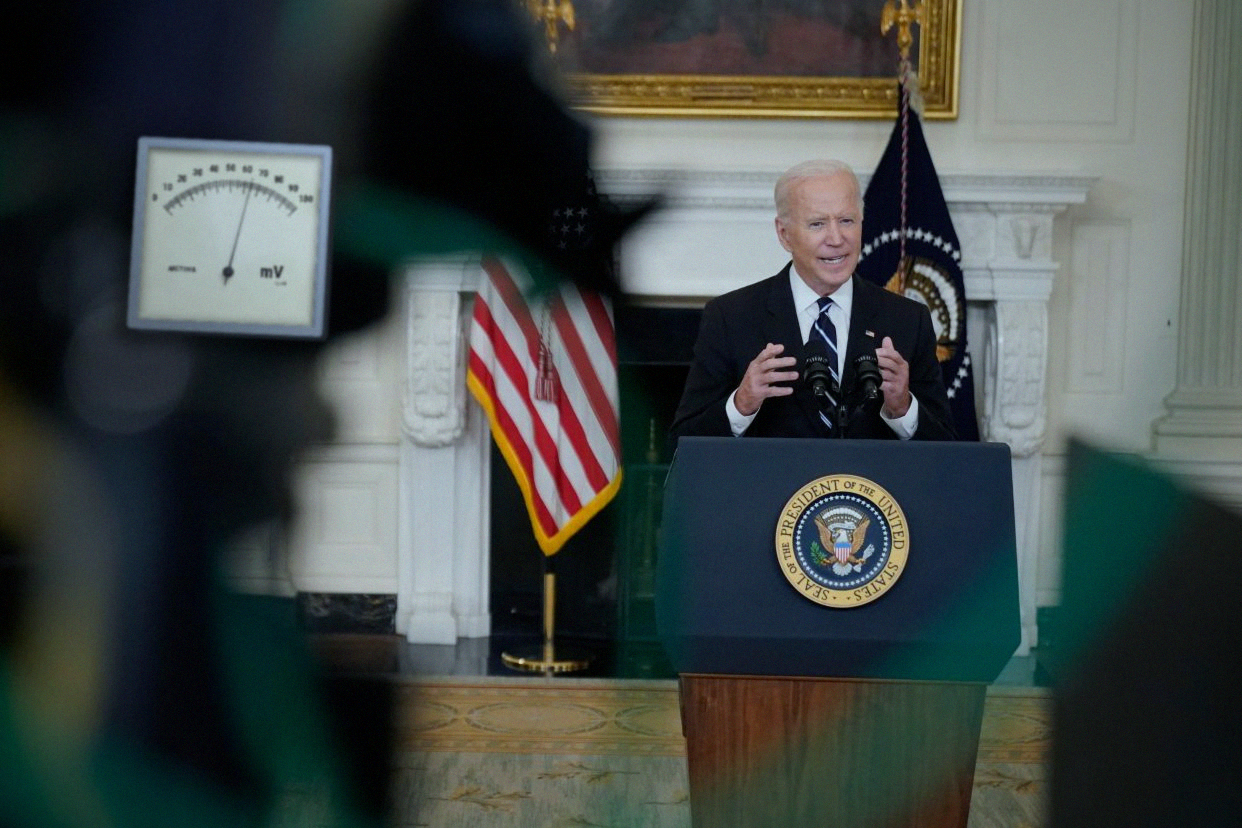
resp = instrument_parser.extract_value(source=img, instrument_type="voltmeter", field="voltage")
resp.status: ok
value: 65 mV
